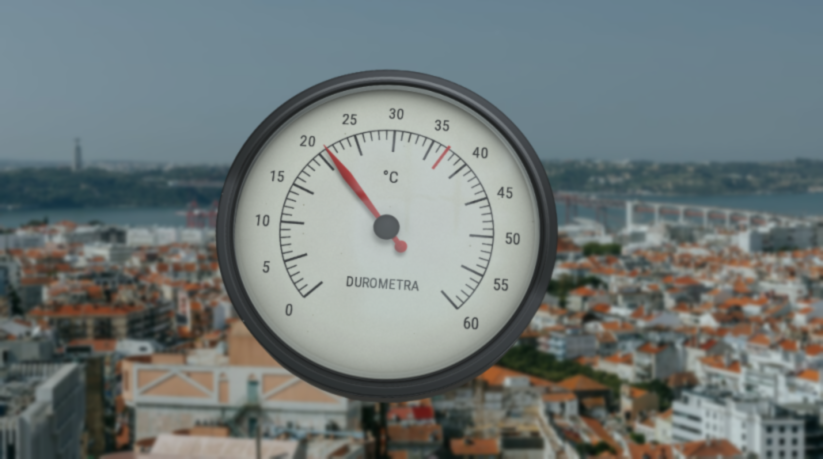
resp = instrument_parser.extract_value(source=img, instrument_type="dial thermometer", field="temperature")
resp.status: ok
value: 21 °C
